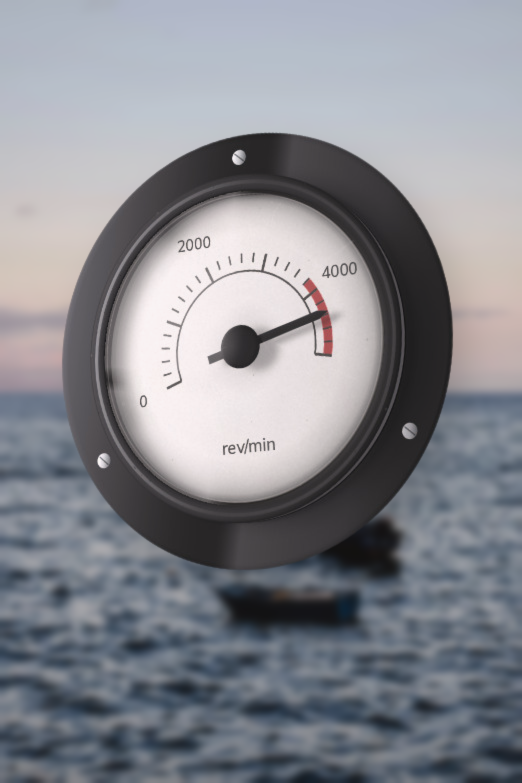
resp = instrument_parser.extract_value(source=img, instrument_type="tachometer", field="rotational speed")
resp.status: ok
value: 4400 rpm
